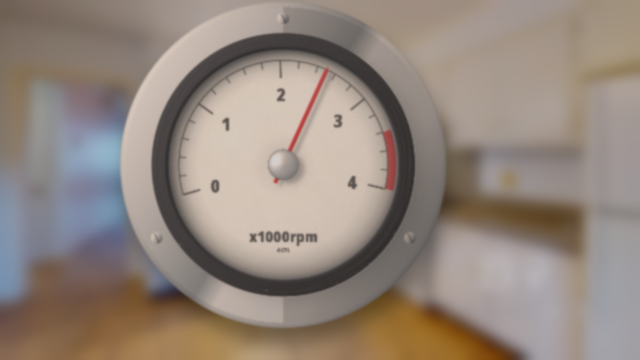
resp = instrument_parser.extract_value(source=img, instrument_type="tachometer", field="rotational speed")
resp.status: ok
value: 2500 rpm
